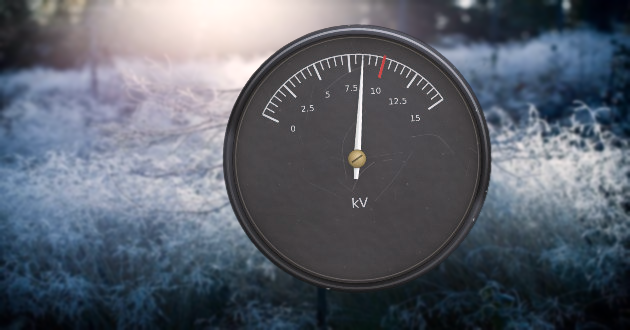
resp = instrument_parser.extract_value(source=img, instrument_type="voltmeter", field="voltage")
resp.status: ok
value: 8.5 kV
